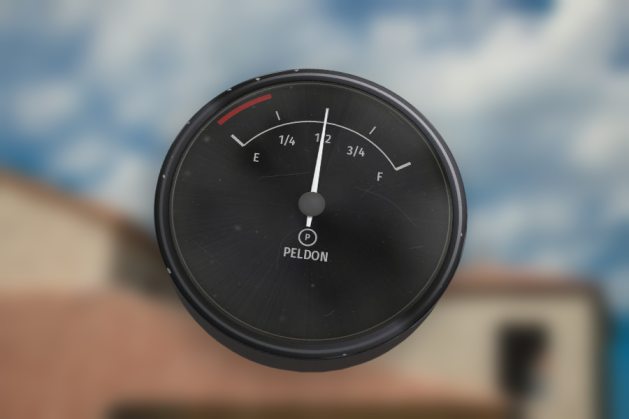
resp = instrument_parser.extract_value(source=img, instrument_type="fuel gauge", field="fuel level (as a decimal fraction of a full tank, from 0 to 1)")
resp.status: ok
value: 0.5
